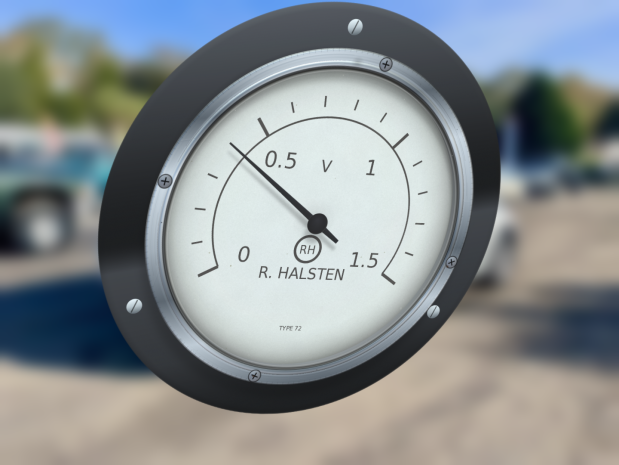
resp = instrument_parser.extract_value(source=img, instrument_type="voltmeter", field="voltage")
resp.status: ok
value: 0.4 V
